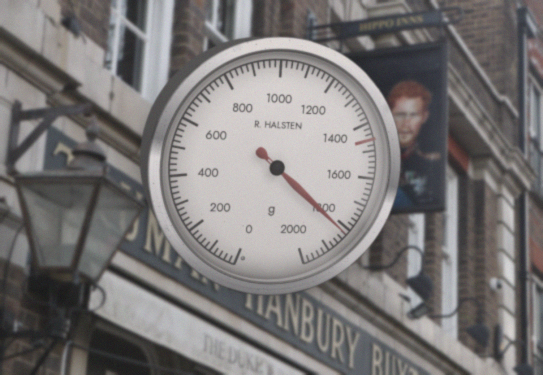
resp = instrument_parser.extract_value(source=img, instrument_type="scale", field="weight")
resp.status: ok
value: 1820 g
